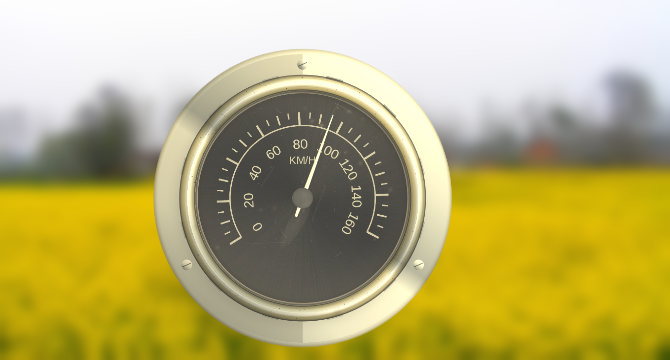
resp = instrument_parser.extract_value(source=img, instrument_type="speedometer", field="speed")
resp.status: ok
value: 95 km/h
